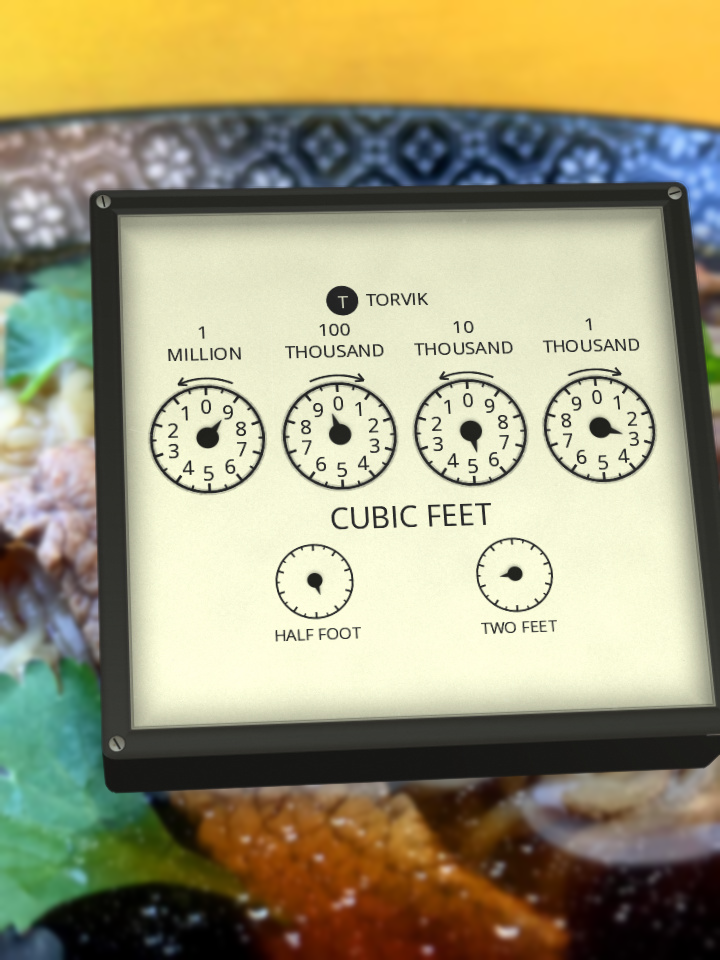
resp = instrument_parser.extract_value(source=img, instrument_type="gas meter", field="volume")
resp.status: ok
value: 895300 ft³
